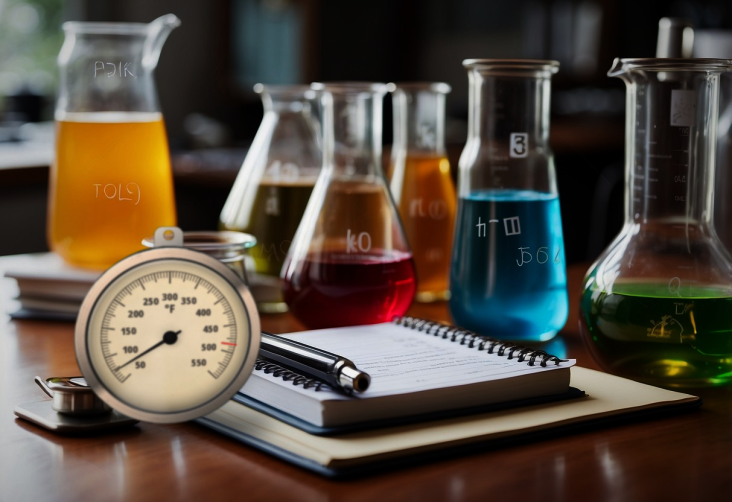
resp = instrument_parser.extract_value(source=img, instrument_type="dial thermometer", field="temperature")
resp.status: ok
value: 75 °F
